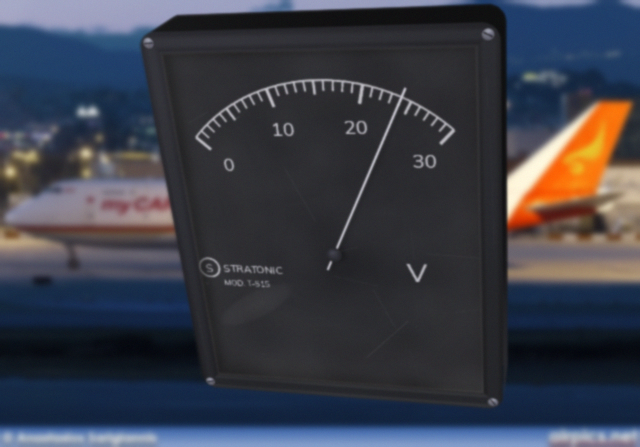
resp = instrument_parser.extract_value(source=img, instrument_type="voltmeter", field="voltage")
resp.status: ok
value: 24 V
